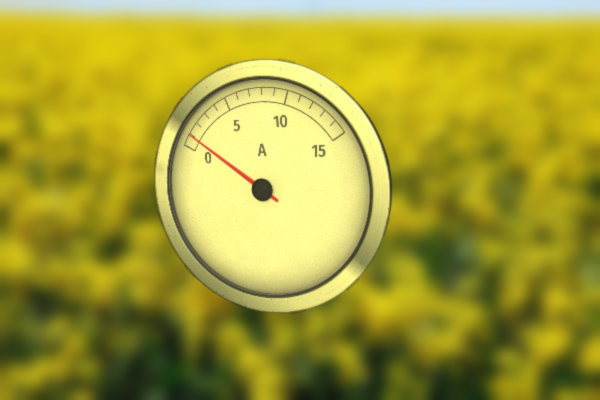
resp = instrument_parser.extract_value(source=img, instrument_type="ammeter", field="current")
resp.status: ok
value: 1 A
